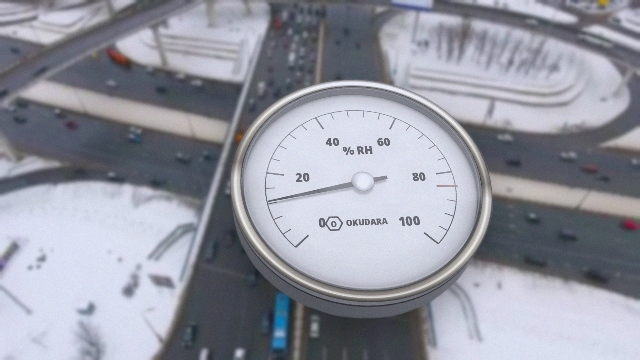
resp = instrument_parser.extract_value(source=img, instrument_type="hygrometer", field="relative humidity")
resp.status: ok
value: 12 %
